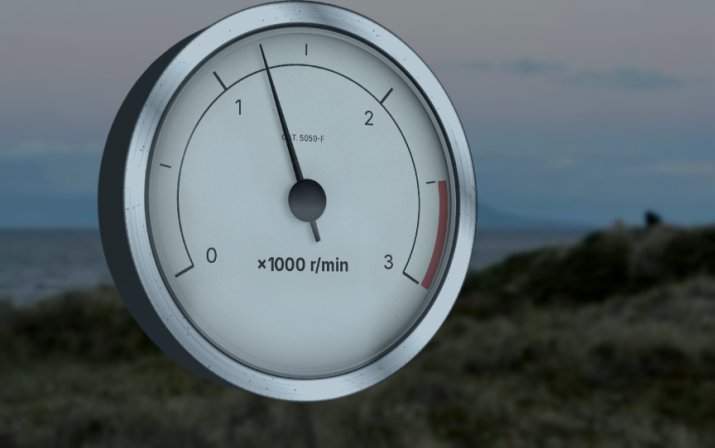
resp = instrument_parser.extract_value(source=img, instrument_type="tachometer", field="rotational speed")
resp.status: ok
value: 1250 rpm
